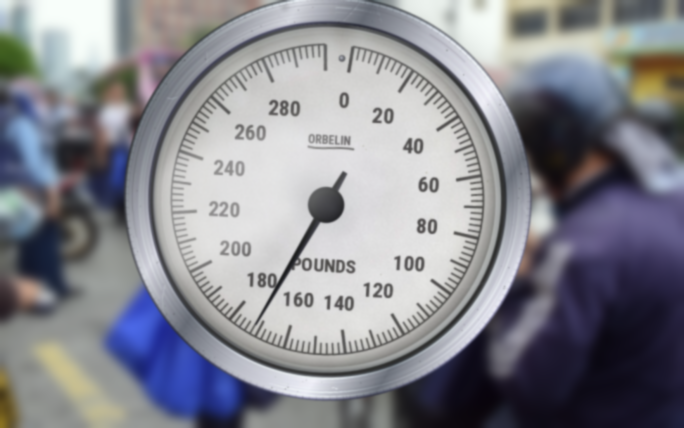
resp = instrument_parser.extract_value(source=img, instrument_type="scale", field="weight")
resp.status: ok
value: 172 lb
